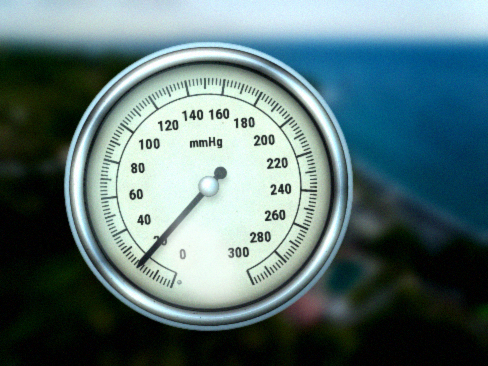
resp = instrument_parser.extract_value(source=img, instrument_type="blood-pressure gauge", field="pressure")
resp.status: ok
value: 20 mmHg
